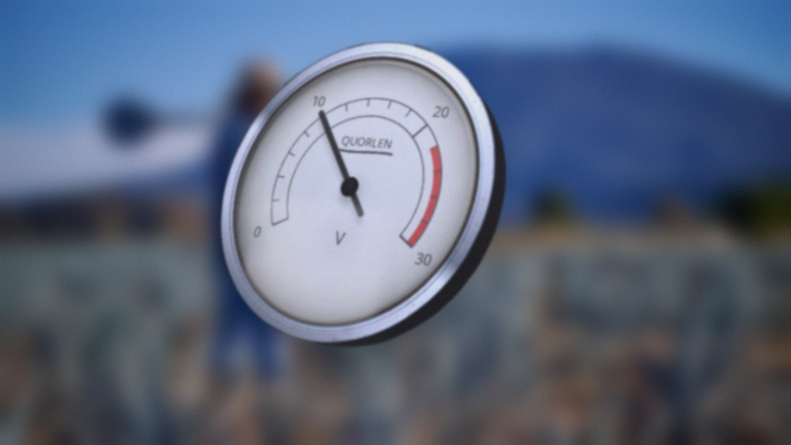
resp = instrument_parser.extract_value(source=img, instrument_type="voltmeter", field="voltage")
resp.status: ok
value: 10 V
